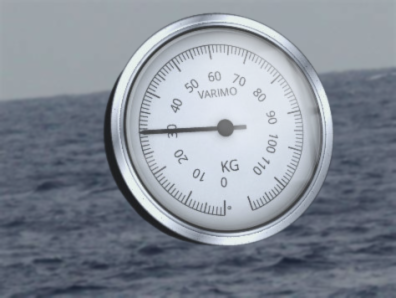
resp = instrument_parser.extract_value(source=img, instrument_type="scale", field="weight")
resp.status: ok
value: 30 kg
